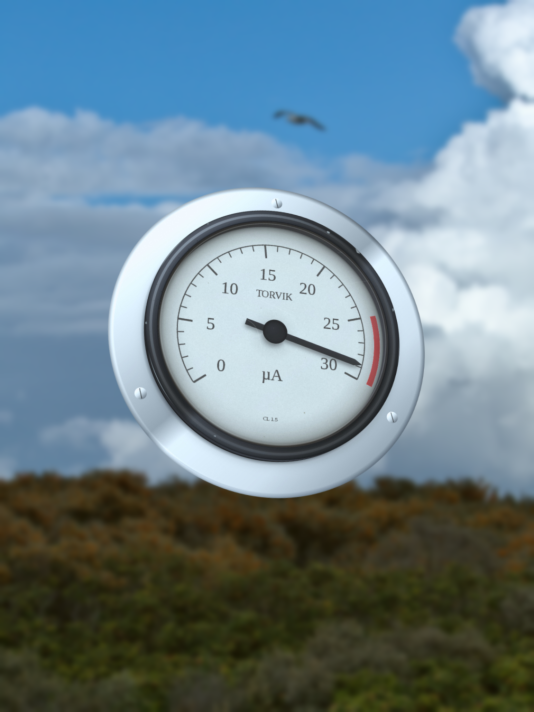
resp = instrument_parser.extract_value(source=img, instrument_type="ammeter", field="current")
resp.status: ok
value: 29 µA
